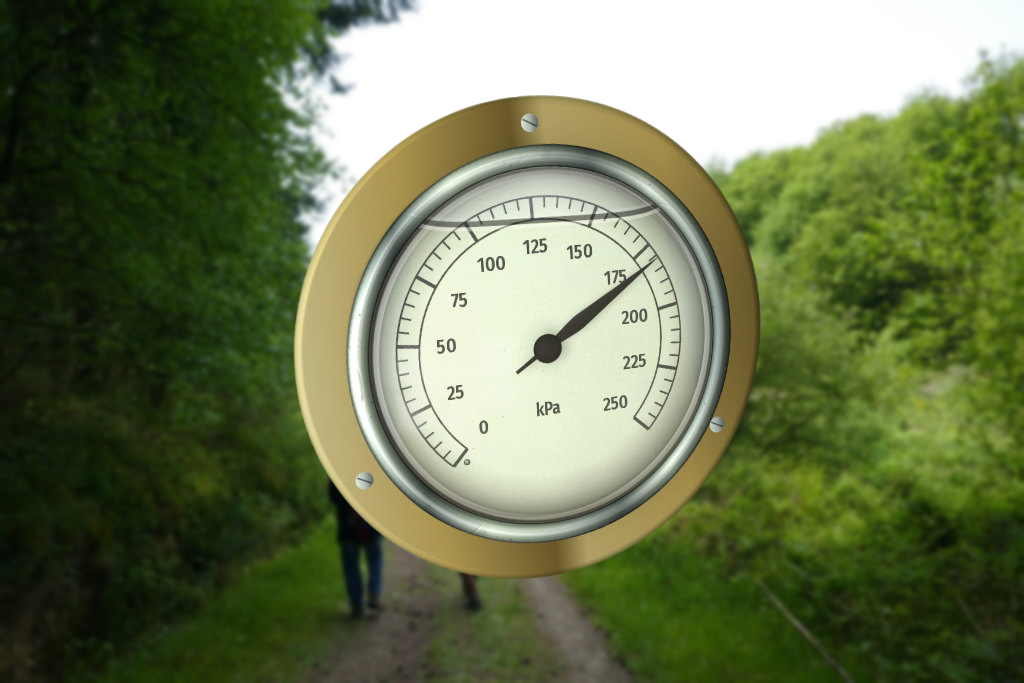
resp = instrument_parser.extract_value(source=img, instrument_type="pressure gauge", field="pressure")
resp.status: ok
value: 180 kPa
